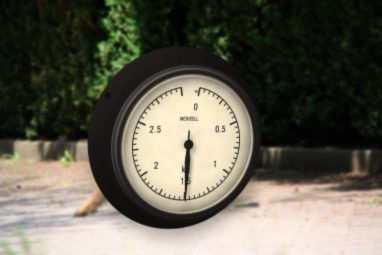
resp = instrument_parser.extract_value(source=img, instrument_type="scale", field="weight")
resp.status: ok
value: 1.5 kg
